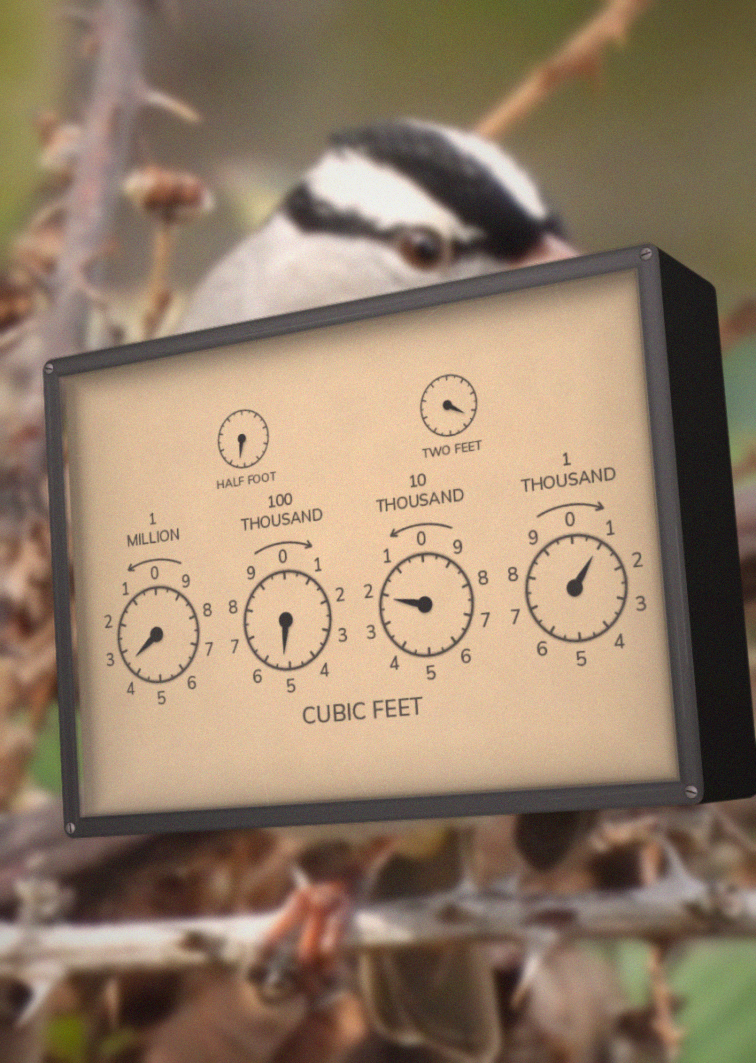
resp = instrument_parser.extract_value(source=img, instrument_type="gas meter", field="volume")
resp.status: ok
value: 352100 ft³
